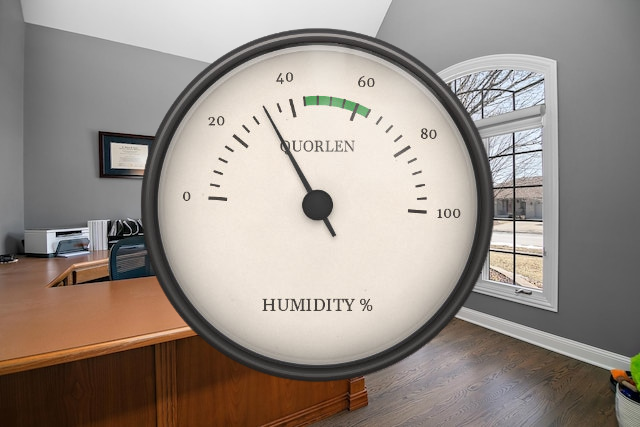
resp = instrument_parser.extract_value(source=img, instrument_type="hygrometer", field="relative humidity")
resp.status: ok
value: 32 %
